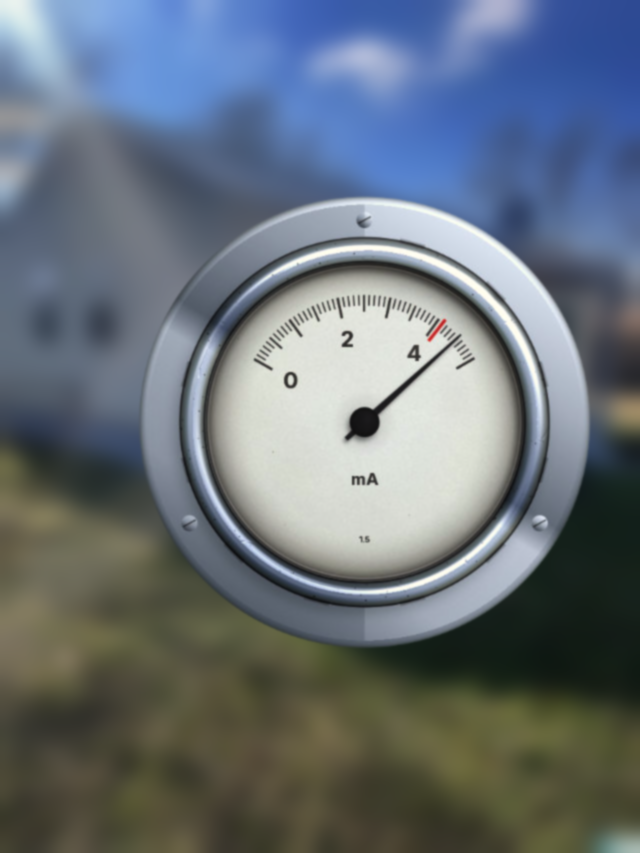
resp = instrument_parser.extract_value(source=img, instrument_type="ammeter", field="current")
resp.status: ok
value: 4.5 mA
